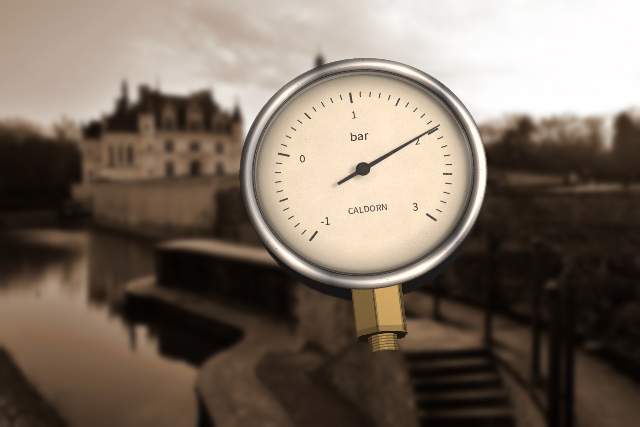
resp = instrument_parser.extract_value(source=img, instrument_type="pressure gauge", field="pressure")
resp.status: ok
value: 2 bar
